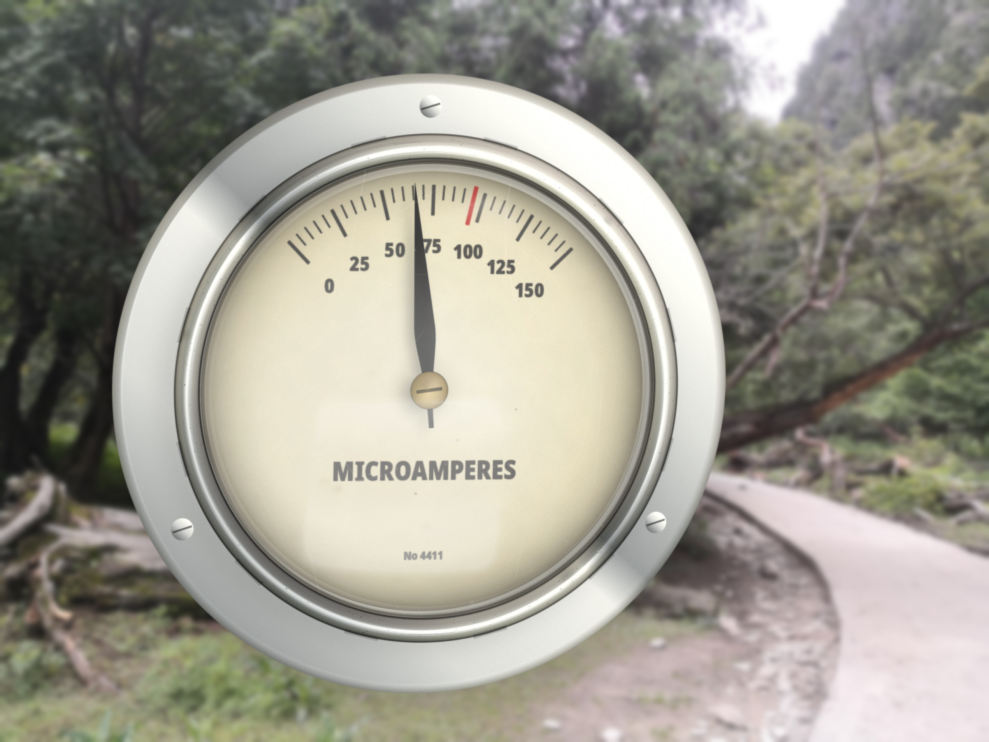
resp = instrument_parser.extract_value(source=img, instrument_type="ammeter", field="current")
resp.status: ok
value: 65 µA
